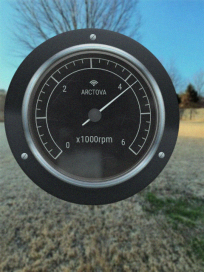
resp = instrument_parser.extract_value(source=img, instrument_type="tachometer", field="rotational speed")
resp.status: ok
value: 4200 rpm
